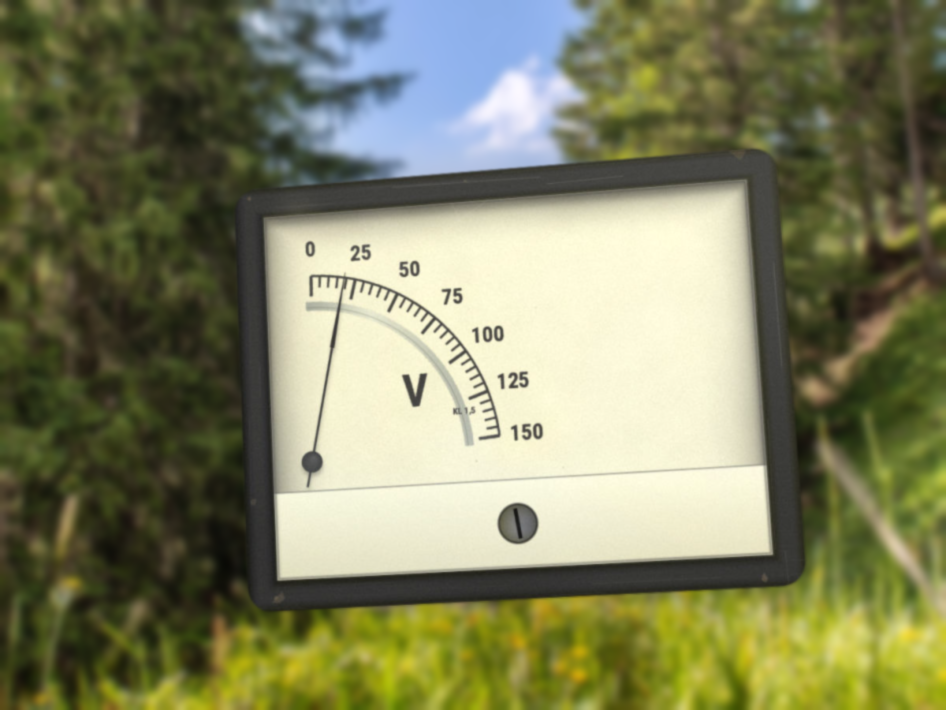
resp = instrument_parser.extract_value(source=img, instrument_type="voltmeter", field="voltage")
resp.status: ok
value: 20 V
